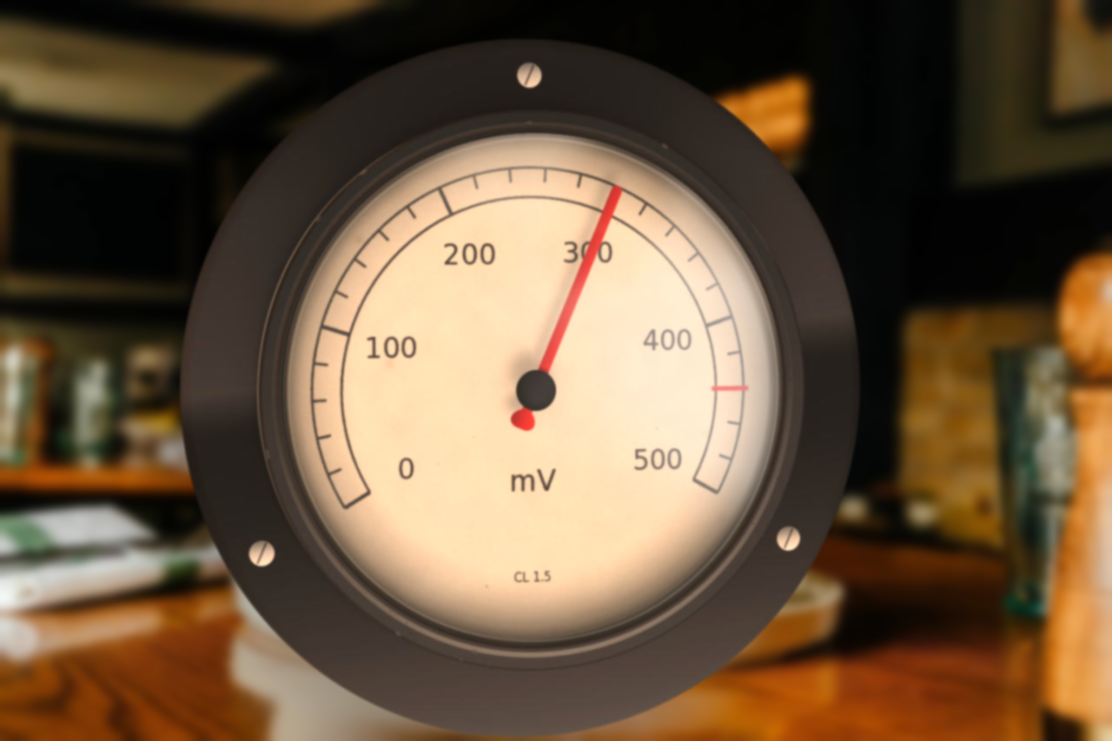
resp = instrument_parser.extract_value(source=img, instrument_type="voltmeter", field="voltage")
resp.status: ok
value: 300 mV
